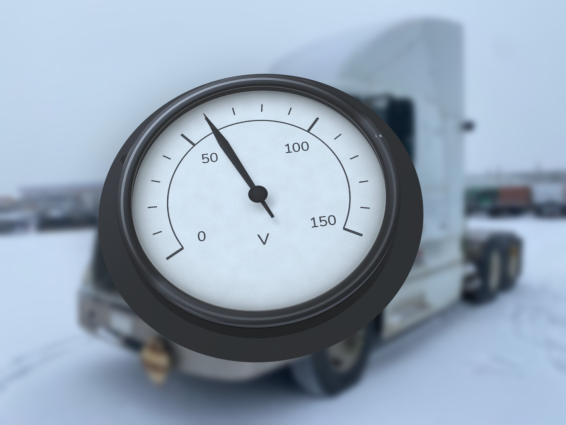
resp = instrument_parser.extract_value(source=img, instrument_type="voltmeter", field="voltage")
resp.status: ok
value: 60 V
